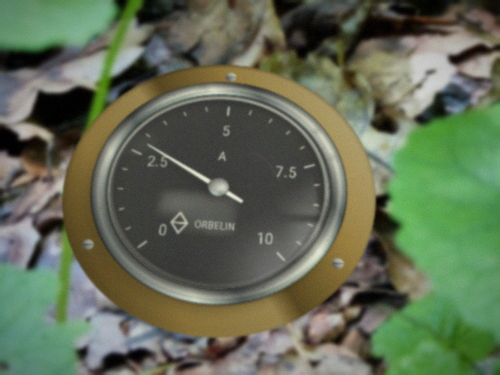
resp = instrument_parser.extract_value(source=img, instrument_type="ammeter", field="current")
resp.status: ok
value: 2.75 A
